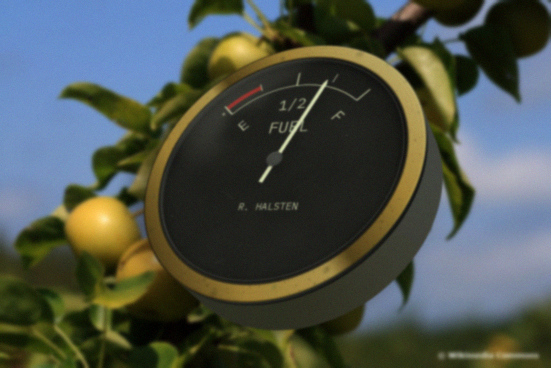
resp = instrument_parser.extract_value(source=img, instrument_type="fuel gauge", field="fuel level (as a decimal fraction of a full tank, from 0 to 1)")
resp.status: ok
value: 0.75
